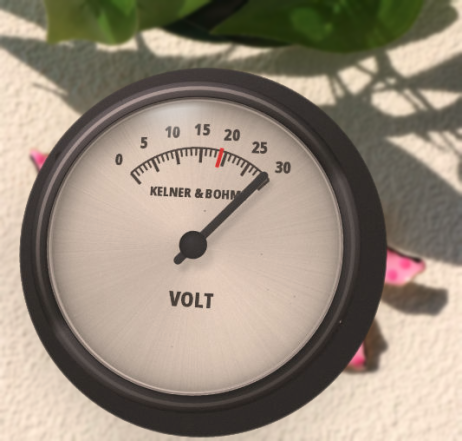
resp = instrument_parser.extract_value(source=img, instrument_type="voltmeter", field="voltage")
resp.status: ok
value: 29 V
